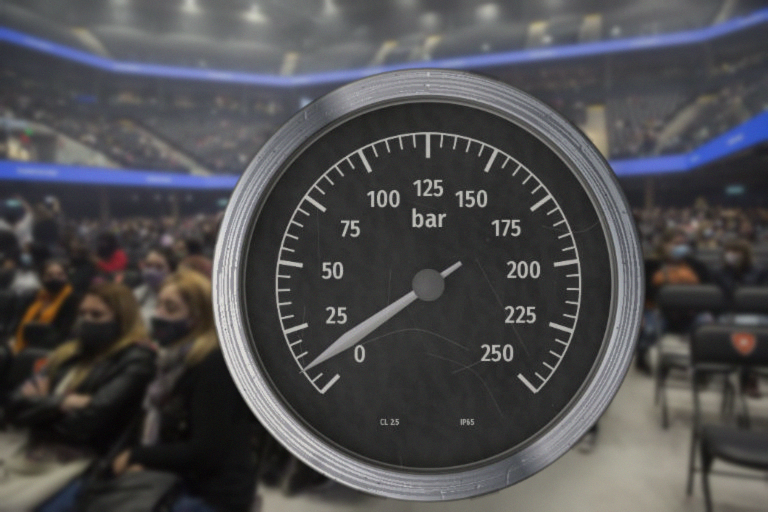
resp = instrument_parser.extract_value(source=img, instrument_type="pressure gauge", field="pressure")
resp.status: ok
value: 10 bar
